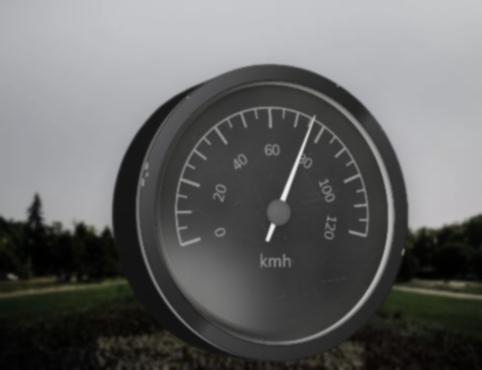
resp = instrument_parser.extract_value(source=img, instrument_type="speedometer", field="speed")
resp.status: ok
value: 75 km/h
